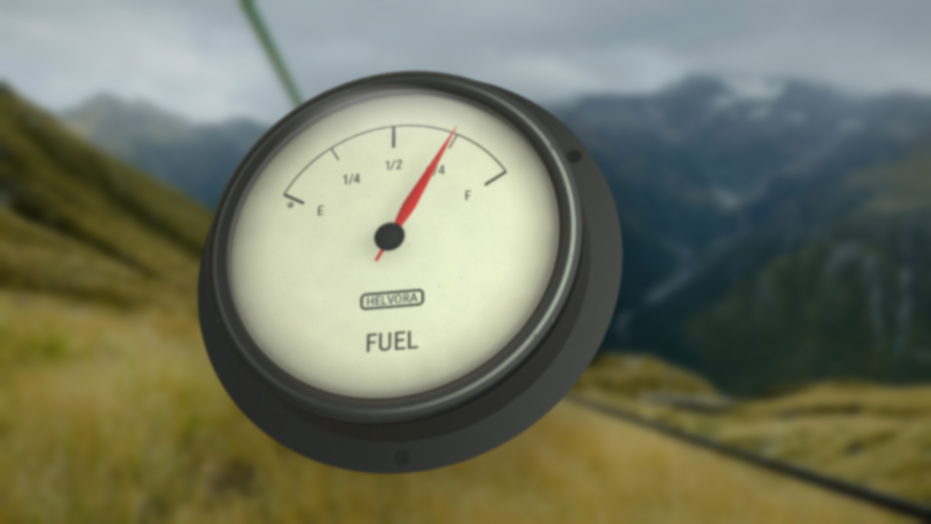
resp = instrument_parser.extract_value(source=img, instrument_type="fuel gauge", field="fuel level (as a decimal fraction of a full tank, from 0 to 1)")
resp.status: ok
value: 0.75
